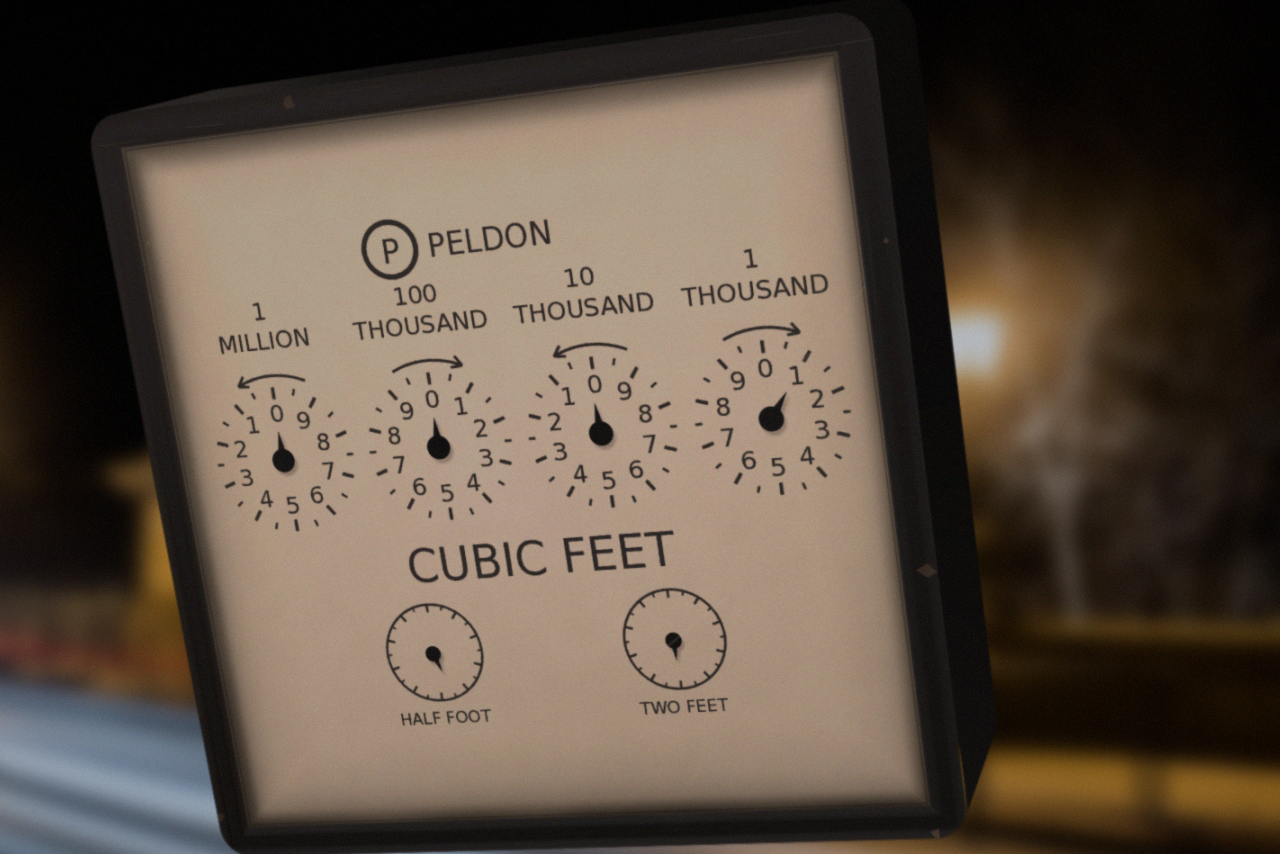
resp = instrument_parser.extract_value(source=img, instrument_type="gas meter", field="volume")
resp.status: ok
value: 100 ft³
